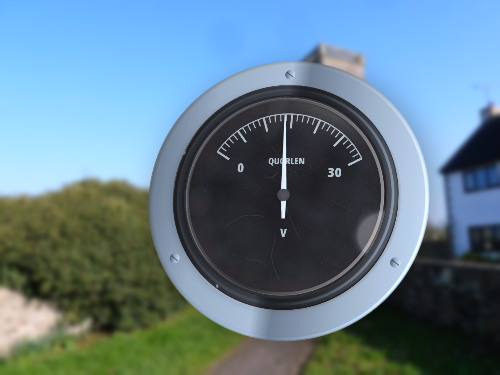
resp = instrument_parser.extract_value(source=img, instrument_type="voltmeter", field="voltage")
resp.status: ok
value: 14 V
